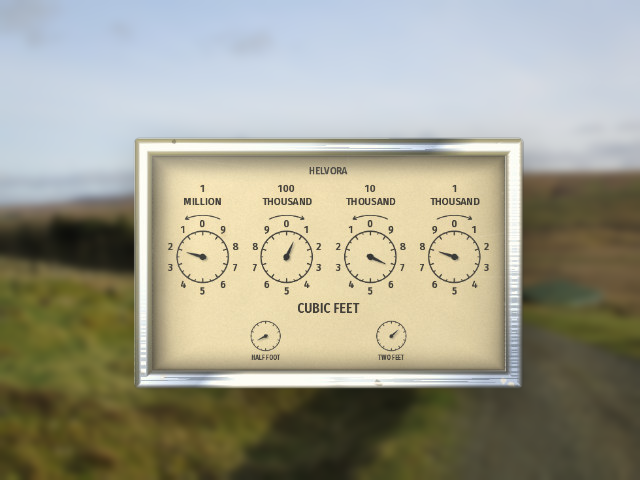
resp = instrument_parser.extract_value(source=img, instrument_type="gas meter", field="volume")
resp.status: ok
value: 206800 ft³
